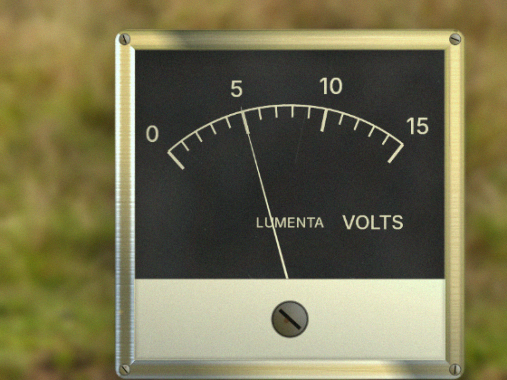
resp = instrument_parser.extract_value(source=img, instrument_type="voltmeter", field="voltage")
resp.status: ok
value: 5 V
